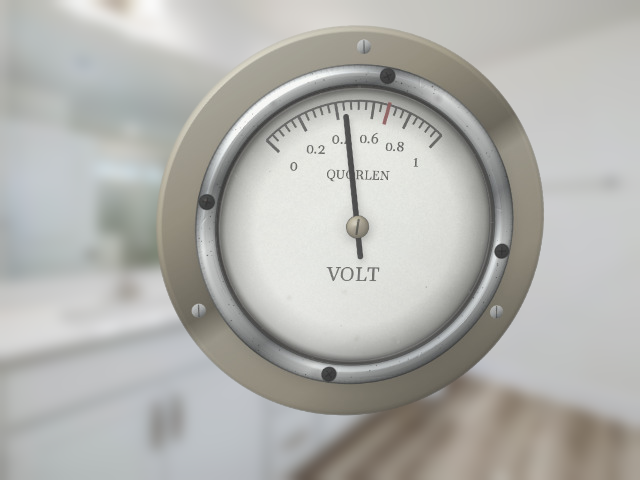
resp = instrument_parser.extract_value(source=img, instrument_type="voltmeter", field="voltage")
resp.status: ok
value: 0.44 V
